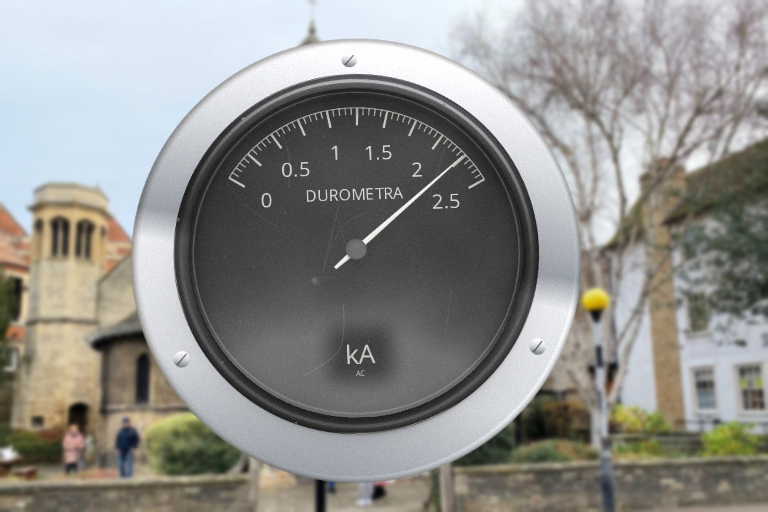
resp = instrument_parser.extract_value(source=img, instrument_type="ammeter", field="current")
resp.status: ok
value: 2.25 kA
